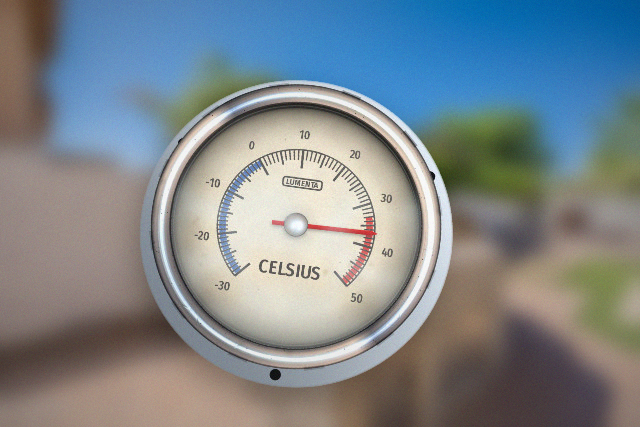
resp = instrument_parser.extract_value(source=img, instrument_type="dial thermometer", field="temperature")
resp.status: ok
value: 37 °C
